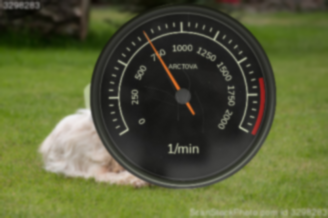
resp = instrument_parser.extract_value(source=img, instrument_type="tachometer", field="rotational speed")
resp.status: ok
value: 750 rpm
